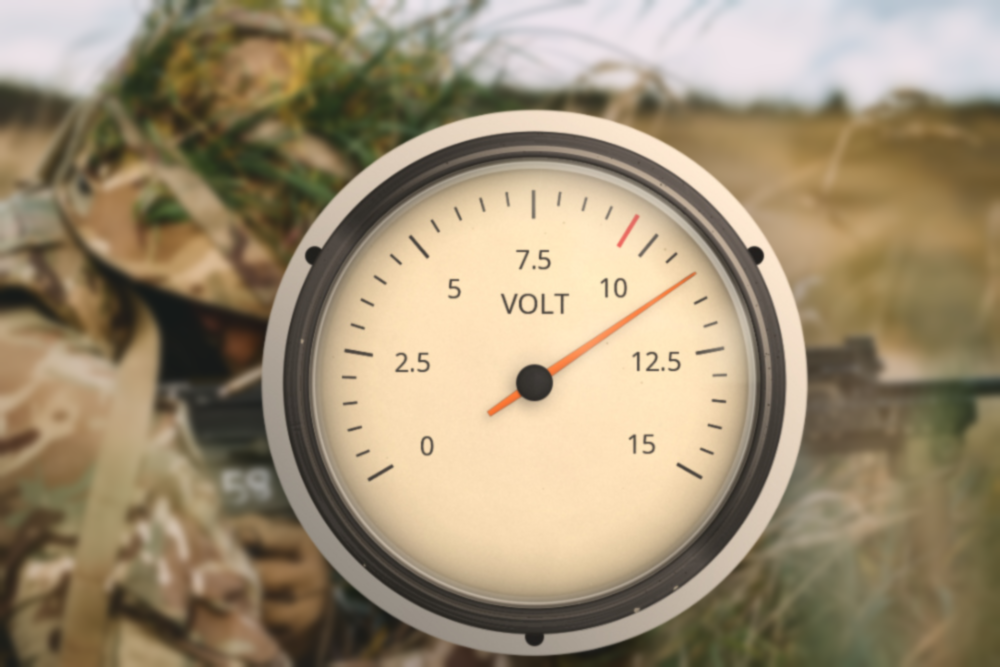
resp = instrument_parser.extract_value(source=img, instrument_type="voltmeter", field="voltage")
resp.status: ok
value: 11 V
